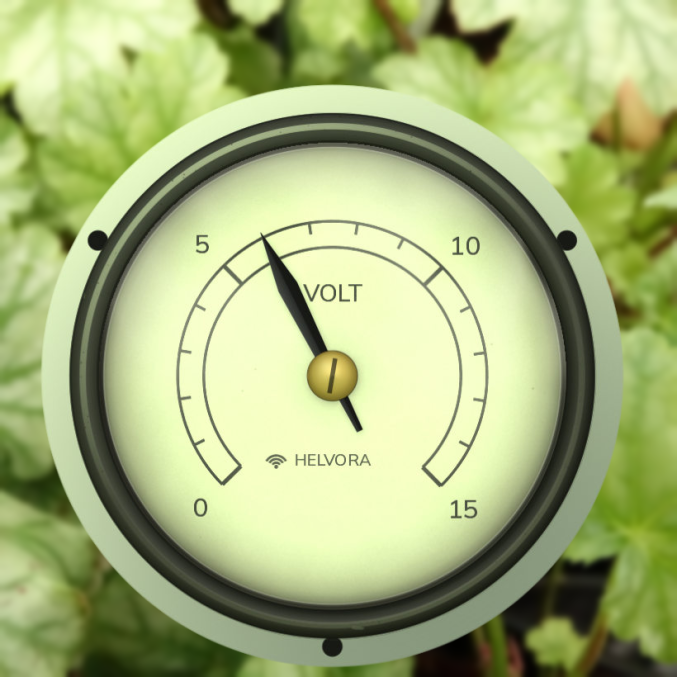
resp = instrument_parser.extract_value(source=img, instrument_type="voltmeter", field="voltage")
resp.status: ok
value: 6 V
